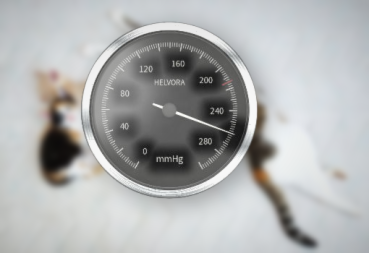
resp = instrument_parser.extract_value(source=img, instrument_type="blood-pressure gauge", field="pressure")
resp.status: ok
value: 260 mmHg
